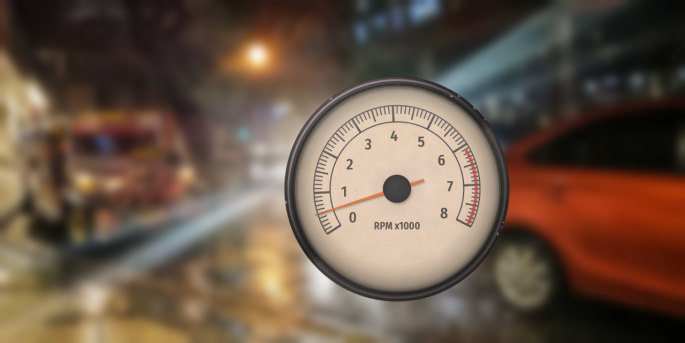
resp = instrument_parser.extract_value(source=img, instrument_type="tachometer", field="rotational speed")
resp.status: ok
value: 500 rpm
